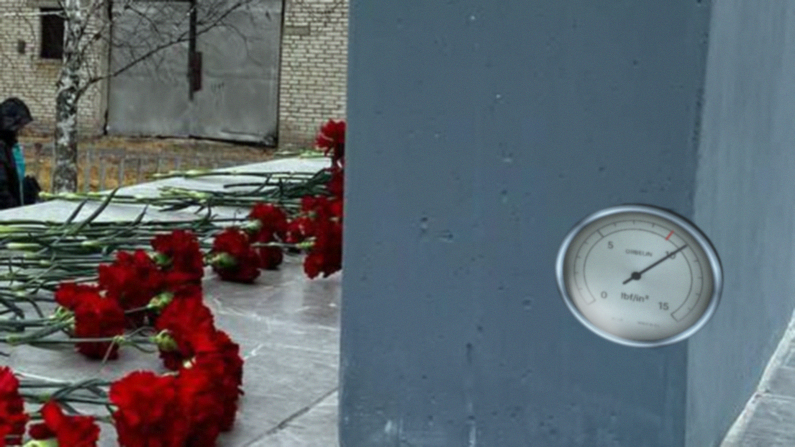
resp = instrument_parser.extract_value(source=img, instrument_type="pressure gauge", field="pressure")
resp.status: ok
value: 10 psi
